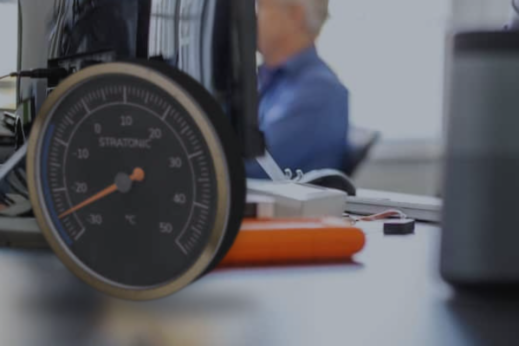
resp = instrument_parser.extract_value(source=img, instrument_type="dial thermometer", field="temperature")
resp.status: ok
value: -25 °C
